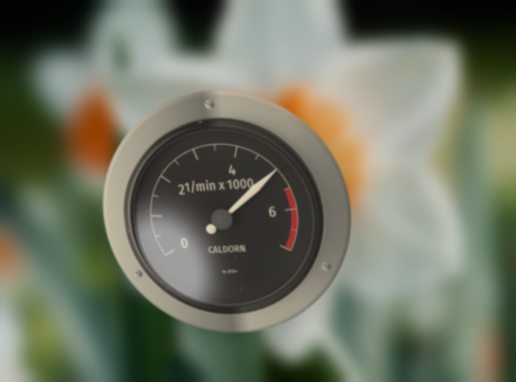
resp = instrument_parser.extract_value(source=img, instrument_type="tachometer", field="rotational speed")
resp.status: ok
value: 5000 rpm
